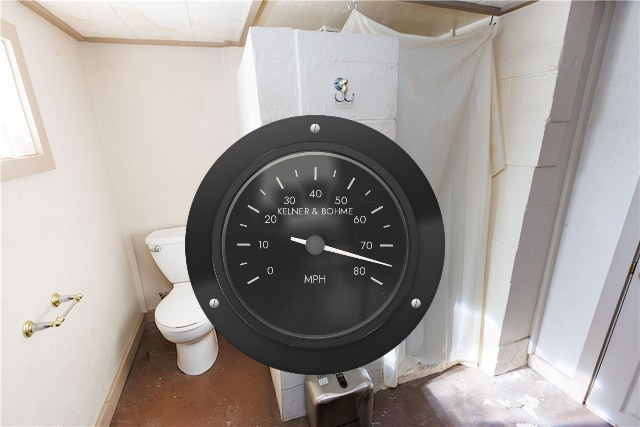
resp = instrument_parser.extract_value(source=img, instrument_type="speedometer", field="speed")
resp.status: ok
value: 75 mph
